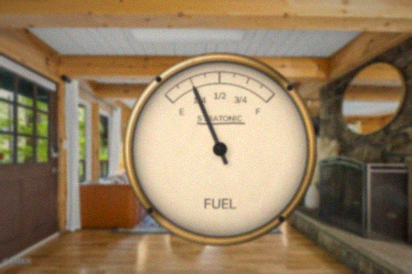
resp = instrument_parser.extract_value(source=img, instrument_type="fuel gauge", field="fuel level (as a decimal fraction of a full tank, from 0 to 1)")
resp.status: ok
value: 0.25
